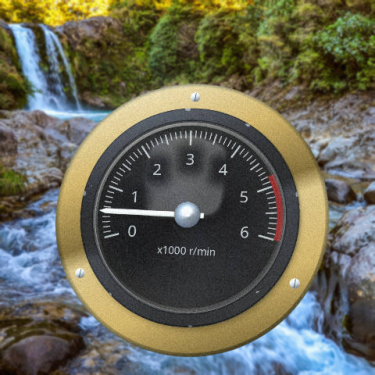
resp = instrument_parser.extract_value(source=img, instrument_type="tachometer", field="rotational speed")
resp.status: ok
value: 500 rpm
